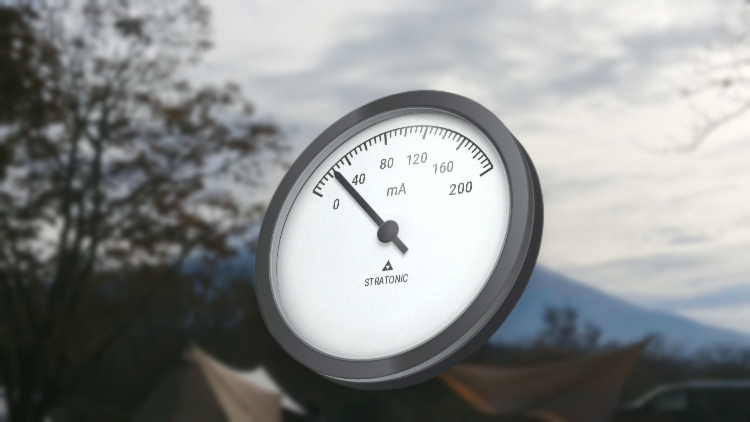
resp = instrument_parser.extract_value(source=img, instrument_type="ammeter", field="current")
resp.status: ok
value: 25 mA
